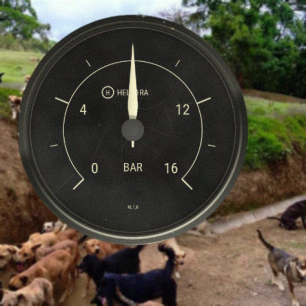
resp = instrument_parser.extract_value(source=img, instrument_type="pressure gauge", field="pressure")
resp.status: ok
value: 8 bar
